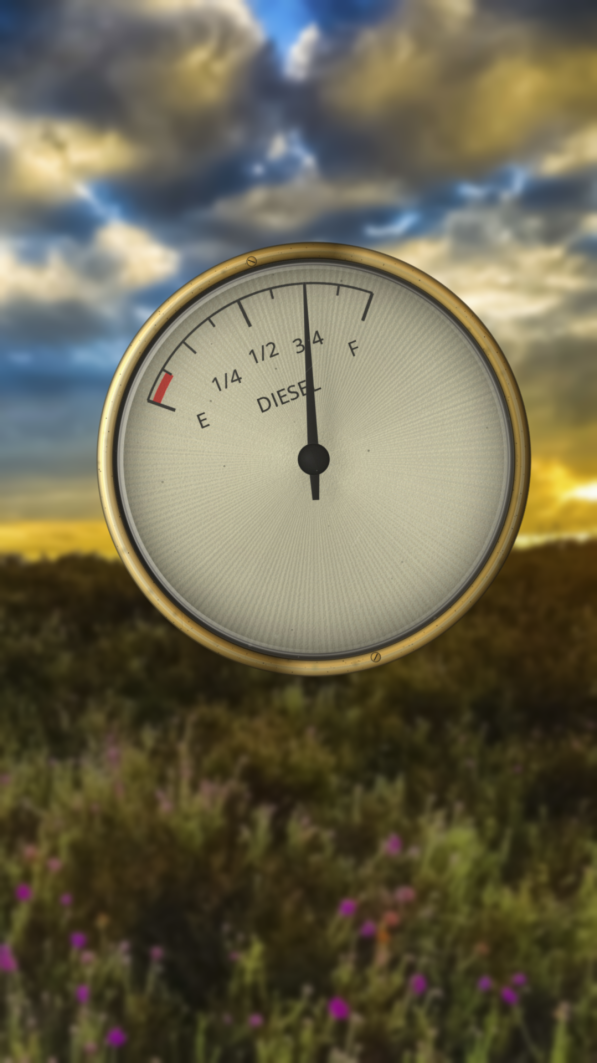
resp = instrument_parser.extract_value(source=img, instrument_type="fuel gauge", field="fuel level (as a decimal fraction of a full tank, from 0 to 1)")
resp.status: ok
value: 0.75
